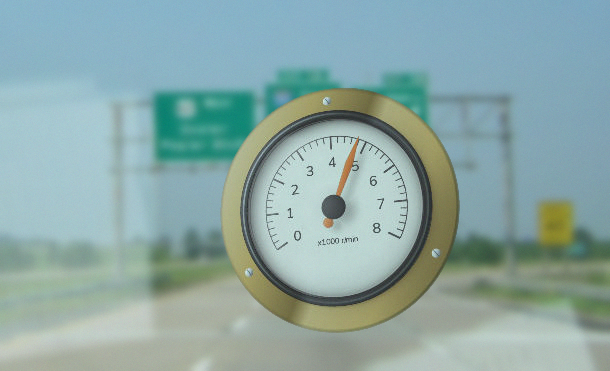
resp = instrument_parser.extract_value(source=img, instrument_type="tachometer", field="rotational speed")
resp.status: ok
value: 4800 rpm
